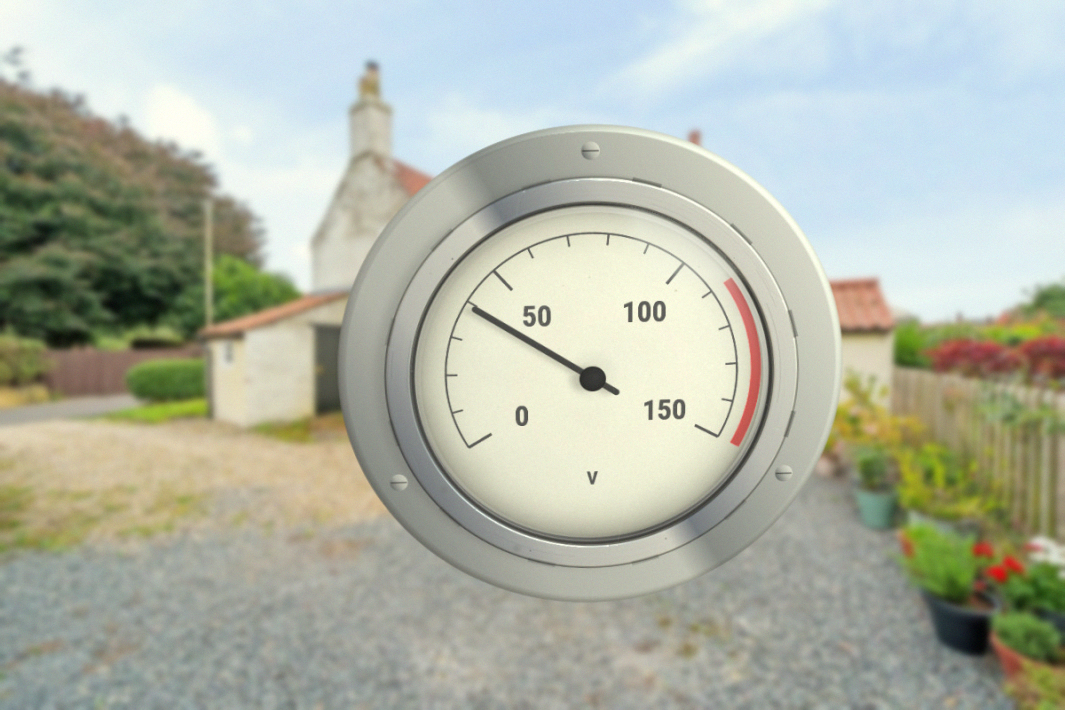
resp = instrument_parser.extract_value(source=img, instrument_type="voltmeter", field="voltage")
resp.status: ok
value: 40 V
